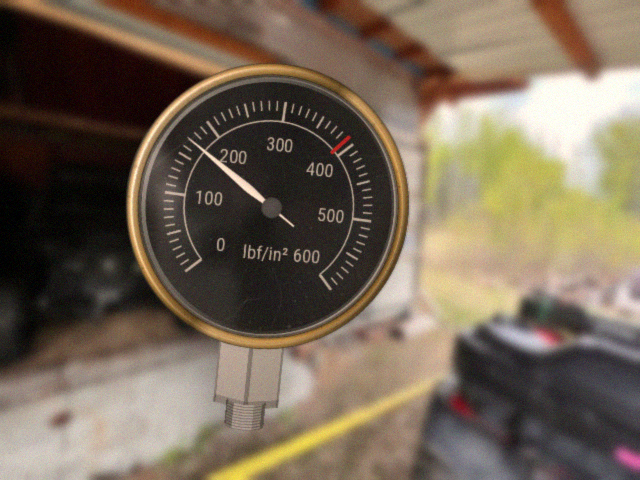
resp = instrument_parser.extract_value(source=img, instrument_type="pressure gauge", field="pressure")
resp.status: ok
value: 170 psi
